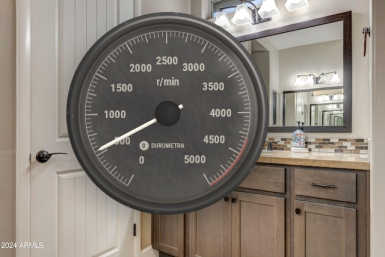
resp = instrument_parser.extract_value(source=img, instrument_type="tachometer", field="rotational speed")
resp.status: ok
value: 550 rpm
